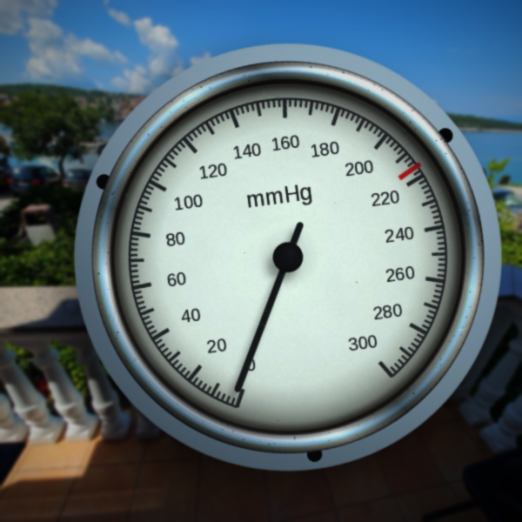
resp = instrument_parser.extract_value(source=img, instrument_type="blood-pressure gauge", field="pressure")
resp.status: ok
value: 2 mmHg
